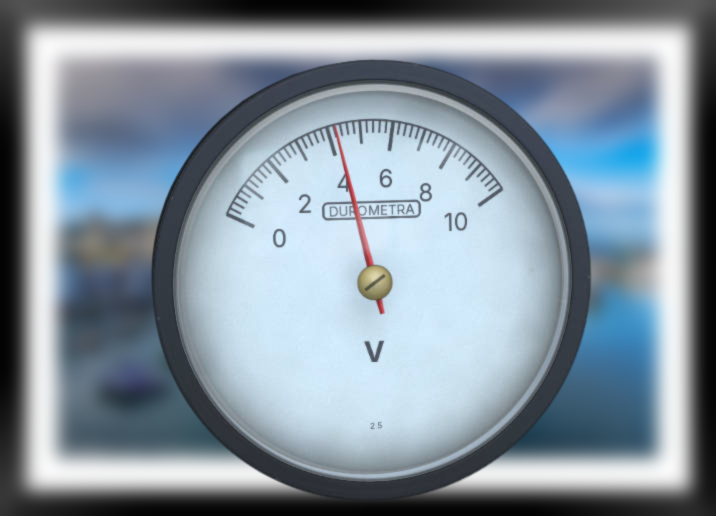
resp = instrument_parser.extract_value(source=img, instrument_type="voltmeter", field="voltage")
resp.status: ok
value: 4.2 V
